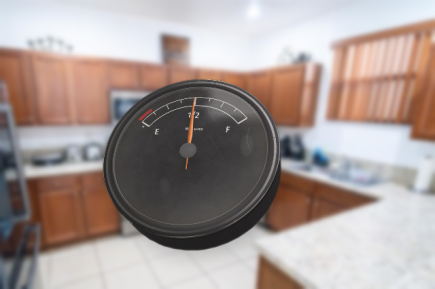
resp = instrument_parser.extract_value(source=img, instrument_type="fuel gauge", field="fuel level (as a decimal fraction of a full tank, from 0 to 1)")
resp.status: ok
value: 0.5
